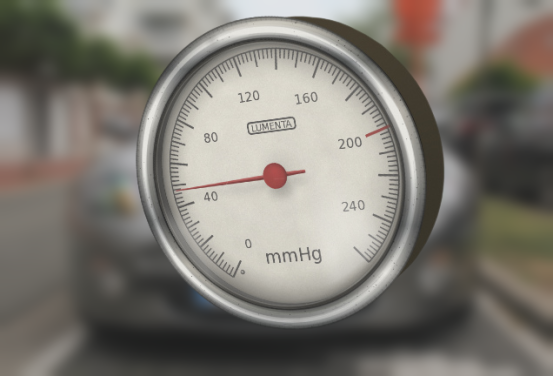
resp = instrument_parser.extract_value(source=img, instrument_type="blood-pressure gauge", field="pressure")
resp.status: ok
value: 48 mmHg
